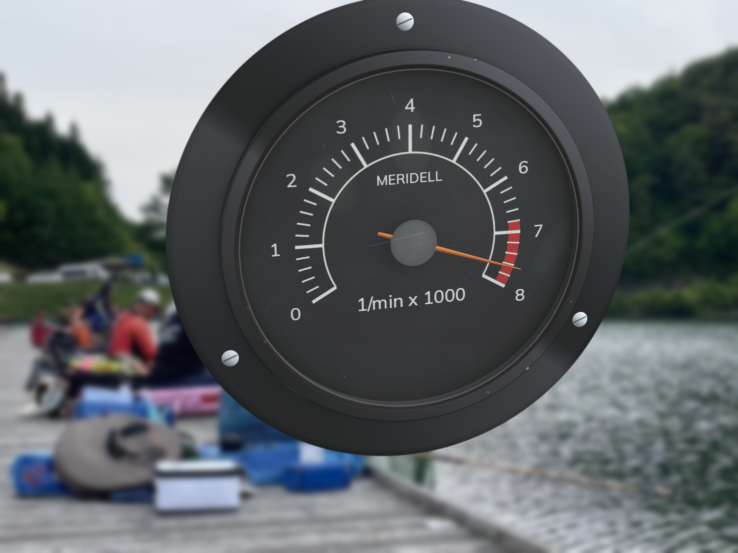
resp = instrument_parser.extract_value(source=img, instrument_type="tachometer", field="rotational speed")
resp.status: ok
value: 7600 rpm
